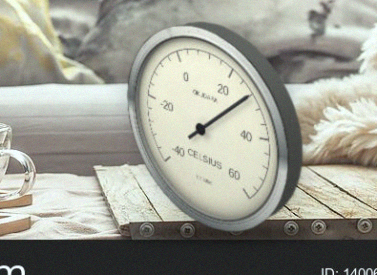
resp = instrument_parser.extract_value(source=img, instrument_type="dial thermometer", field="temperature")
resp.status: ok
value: 28 °C
